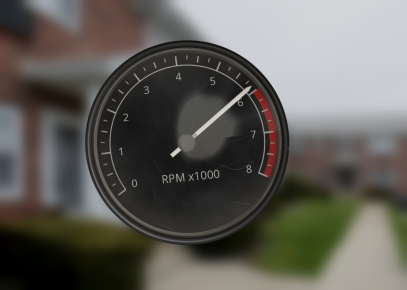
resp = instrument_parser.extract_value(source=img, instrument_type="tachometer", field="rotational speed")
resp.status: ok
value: 5875 rpm
